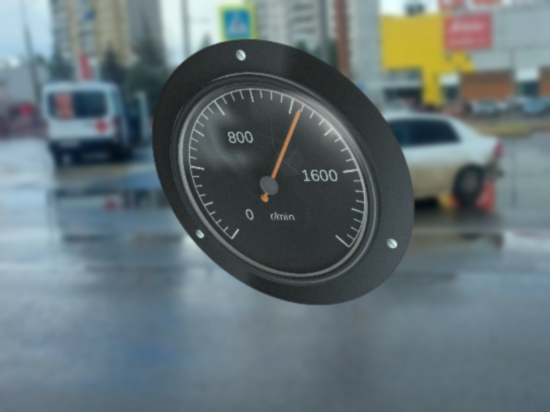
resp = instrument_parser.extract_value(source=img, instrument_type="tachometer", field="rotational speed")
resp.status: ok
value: 1250 rpm
